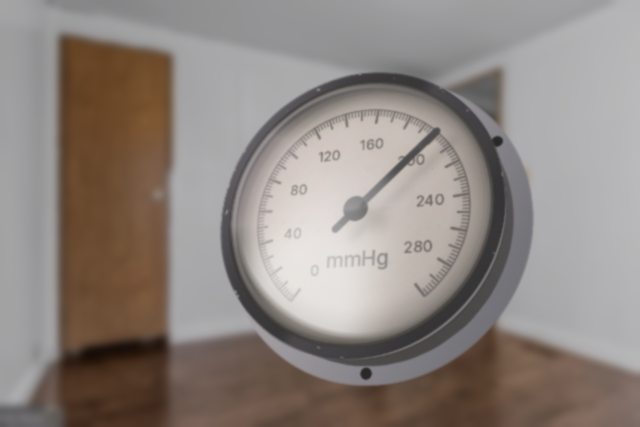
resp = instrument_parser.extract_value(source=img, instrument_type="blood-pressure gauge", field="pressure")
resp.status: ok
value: 200 mmHg
